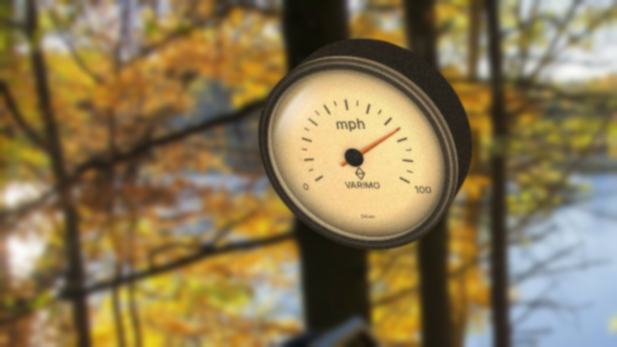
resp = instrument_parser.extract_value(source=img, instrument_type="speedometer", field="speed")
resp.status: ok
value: 75 mph
